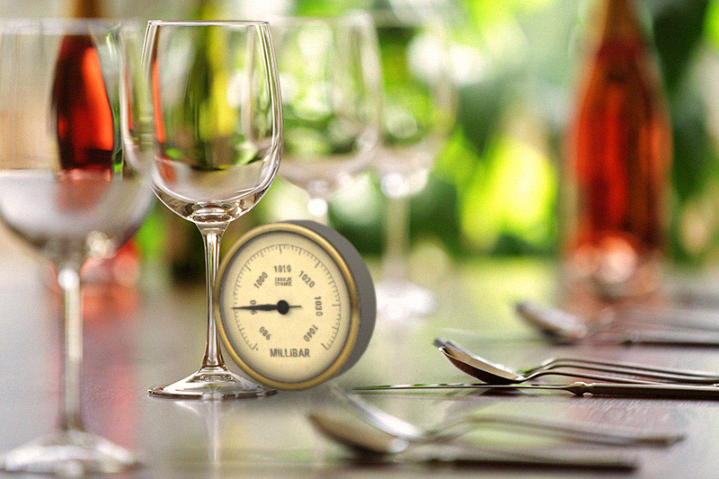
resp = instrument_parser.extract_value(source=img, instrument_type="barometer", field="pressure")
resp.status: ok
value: 990 mbar
